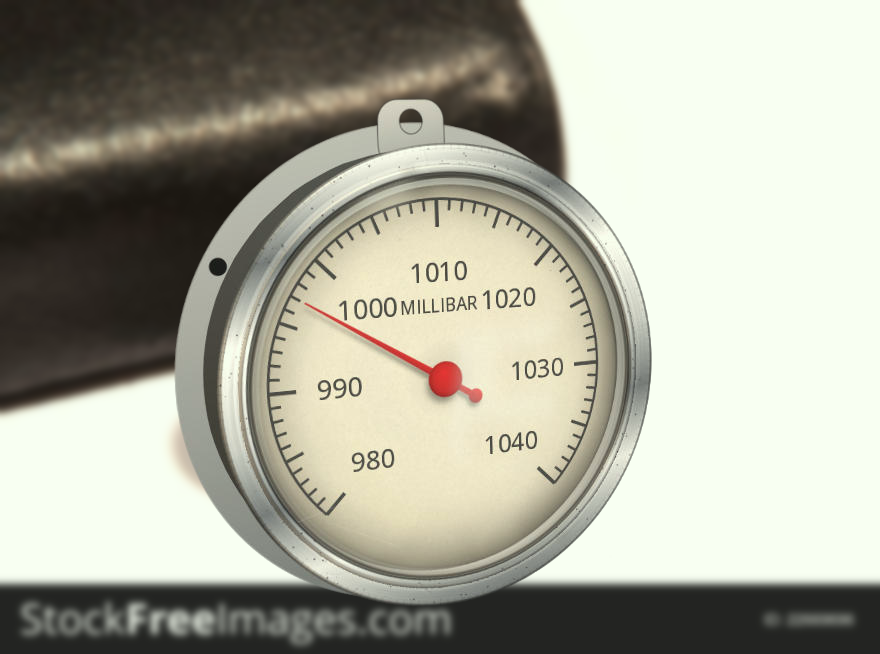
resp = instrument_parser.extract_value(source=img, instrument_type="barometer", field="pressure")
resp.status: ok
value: 997 mbar
